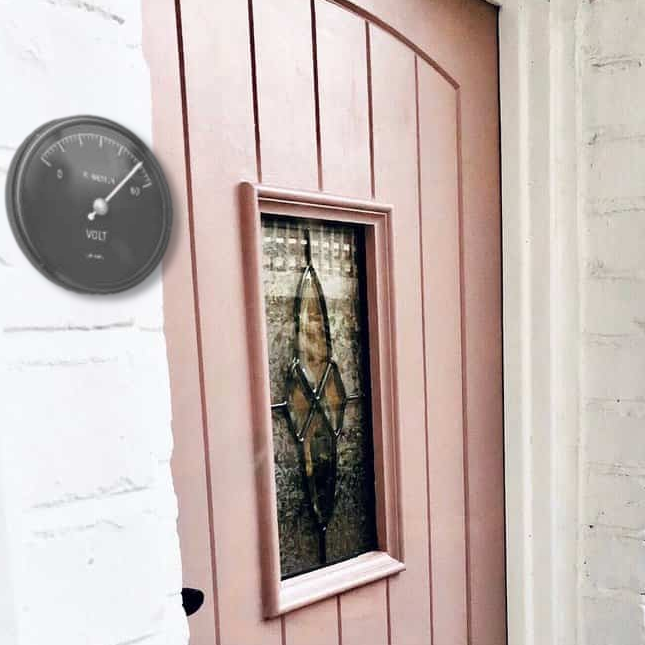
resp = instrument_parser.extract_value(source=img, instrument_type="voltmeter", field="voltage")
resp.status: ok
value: 50 V
